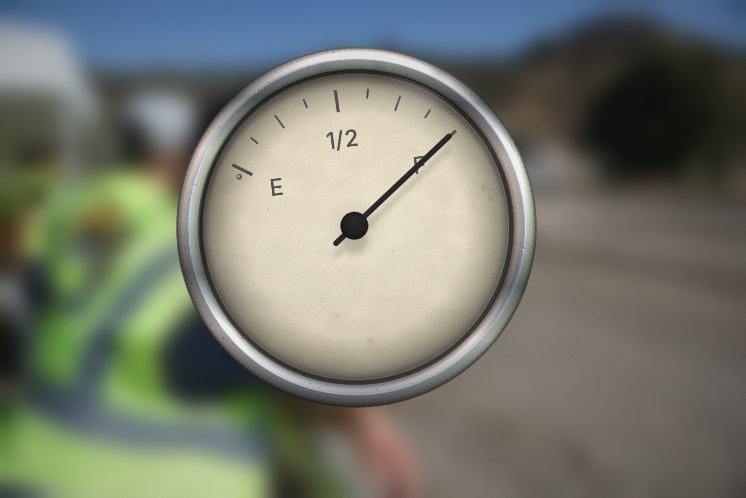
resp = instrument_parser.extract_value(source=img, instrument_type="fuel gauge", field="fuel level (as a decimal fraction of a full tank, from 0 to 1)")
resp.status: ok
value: 1
